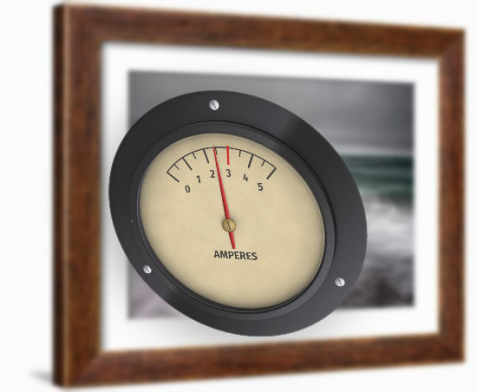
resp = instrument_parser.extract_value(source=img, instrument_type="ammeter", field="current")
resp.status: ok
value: 2.5 A
